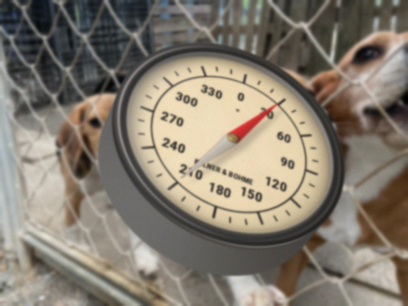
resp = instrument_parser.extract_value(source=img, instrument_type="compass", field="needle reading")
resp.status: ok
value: 30 °
